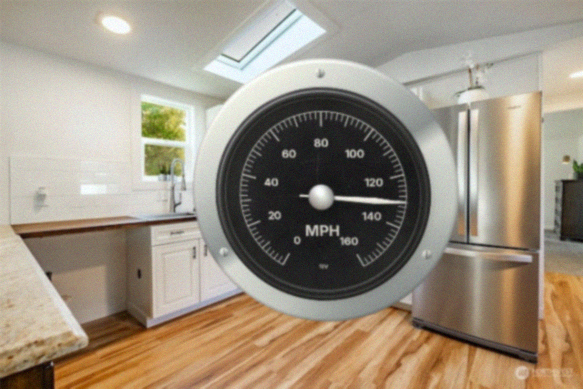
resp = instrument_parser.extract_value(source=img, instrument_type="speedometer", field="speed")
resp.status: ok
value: 130 mph
